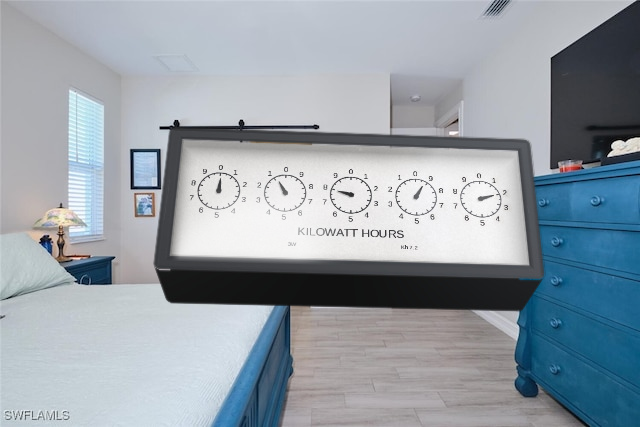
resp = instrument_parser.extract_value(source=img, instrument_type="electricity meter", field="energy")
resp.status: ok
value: 792 kWh
